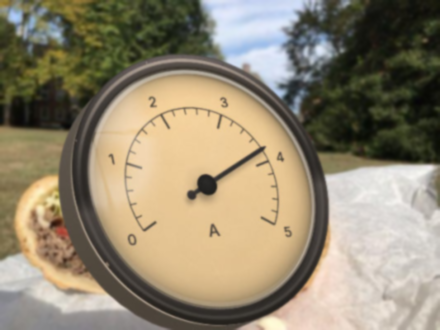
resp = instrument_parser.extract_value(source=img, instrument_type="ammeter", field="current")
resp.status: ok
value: 3.8 A
